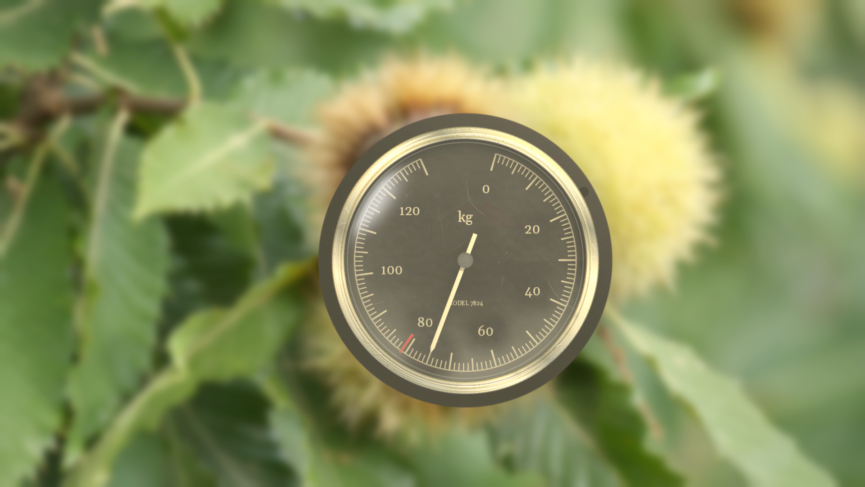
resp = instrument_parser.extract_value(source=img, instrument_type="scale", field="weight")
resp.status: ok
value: 75 kg
